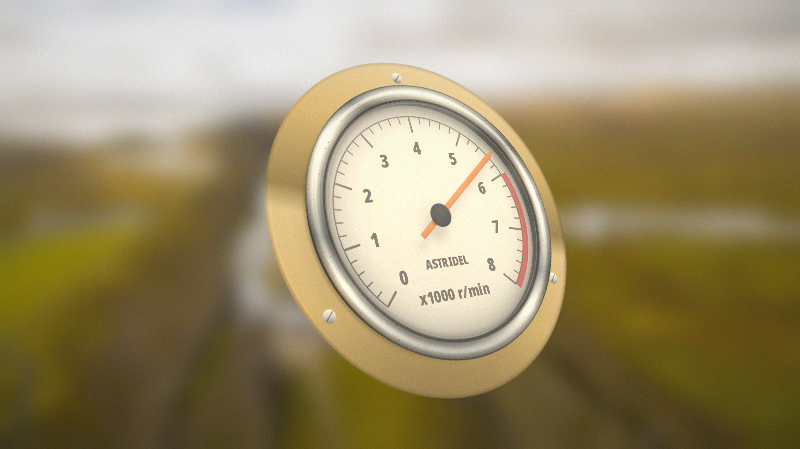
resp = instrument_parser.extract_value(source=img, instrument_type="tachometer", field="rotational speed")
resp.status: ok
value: 5600 rpm
